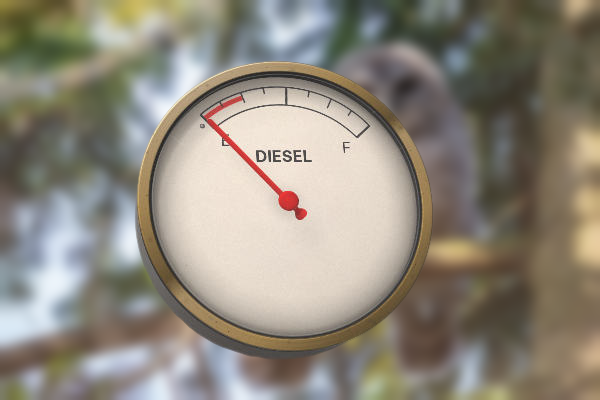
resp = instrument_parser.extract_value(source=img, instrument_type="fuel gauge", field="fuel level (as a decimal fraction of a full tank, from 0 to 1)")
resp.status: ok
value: 0
